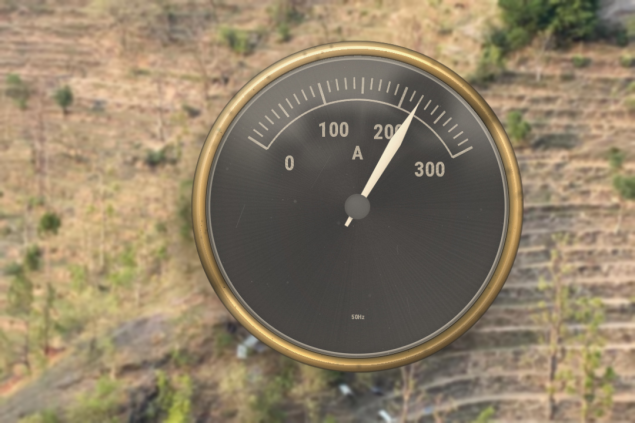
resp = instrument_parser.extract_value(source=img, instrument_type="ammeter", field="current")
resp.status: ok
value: 220 A
